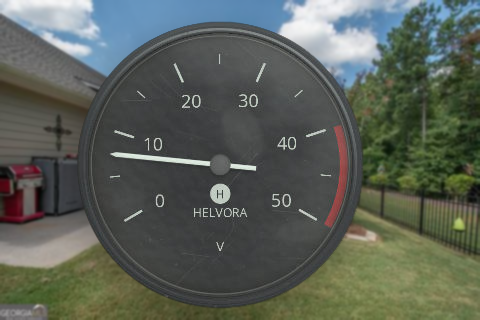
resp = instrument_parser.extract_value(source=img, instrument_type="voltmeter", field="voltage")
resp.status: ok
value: 7.5 V
